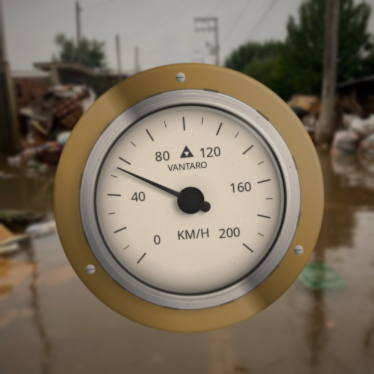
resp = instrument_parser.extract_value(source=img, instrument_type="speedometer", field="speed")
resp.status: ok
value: 55 km/h
